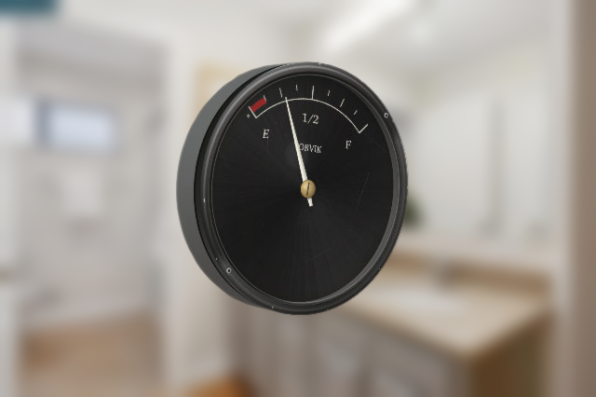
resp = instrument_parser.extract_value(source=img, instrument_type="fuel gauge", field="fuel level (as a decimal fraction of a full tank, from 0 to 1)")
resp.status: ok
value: 0.25
